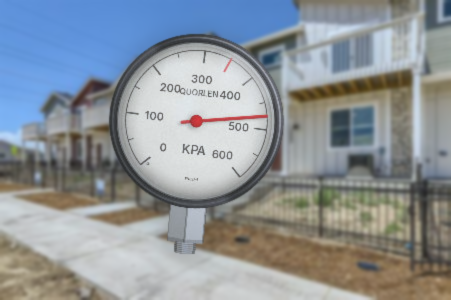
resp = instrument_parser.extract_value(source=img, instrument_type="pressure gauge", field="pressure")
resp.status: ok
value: 475 kPa
